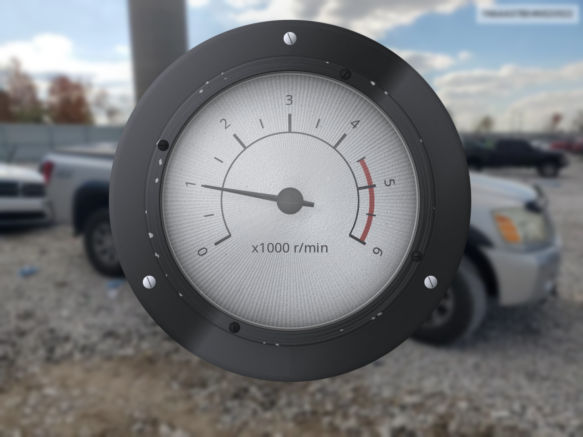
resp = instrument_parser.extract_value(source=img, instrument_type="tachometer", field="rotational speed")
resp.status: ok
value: 1000 rpm
